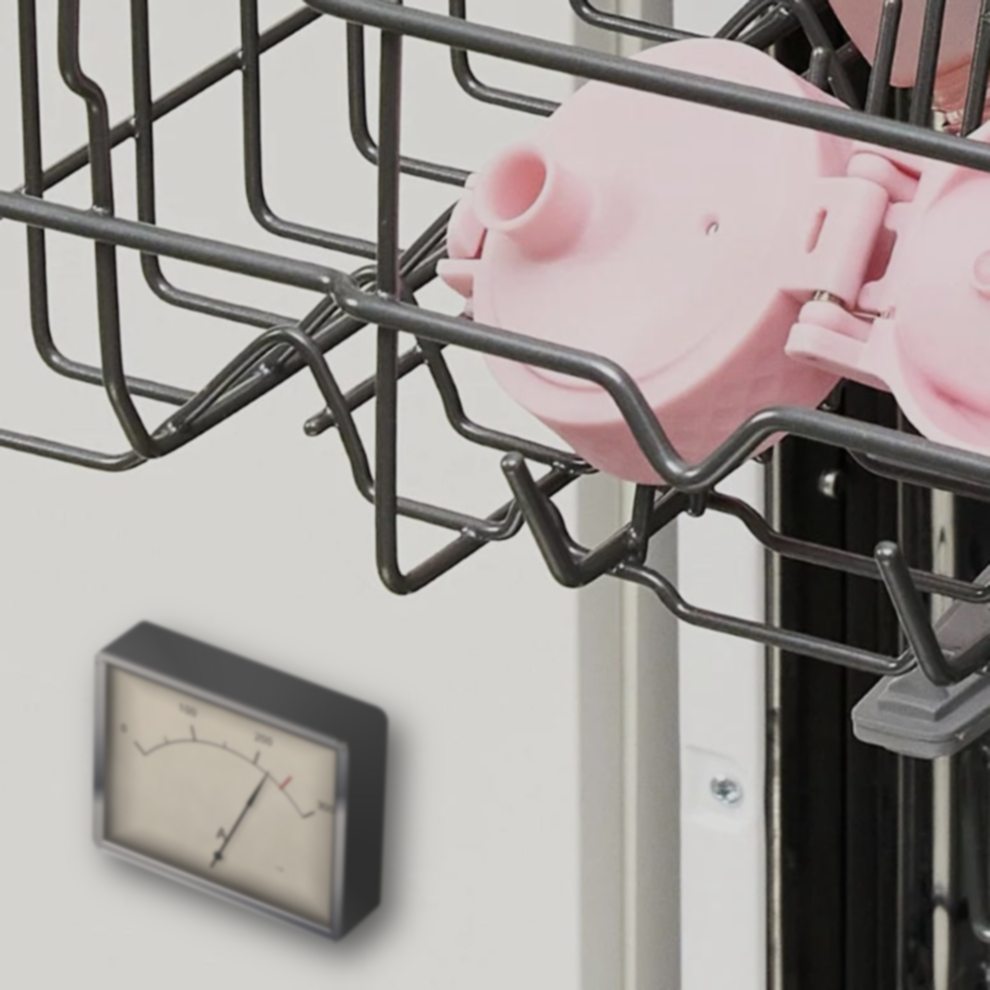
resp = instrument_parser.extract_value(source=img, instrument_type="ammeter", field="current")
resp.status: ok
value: 225 A
